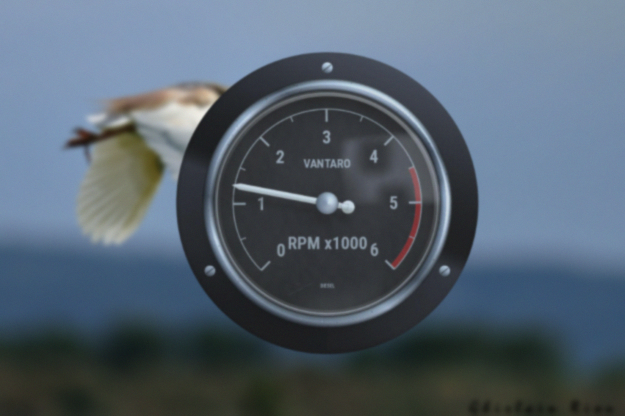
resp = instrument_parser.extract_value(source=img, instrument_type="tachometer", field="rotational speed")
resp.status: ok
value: 1250 rpm
